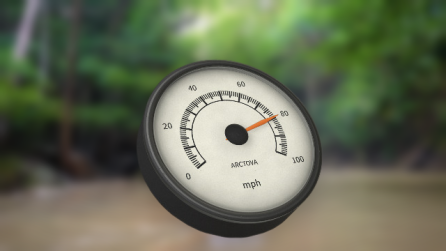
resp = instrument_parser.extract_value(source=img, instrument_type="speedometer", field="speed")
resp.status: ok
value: 80 mph
